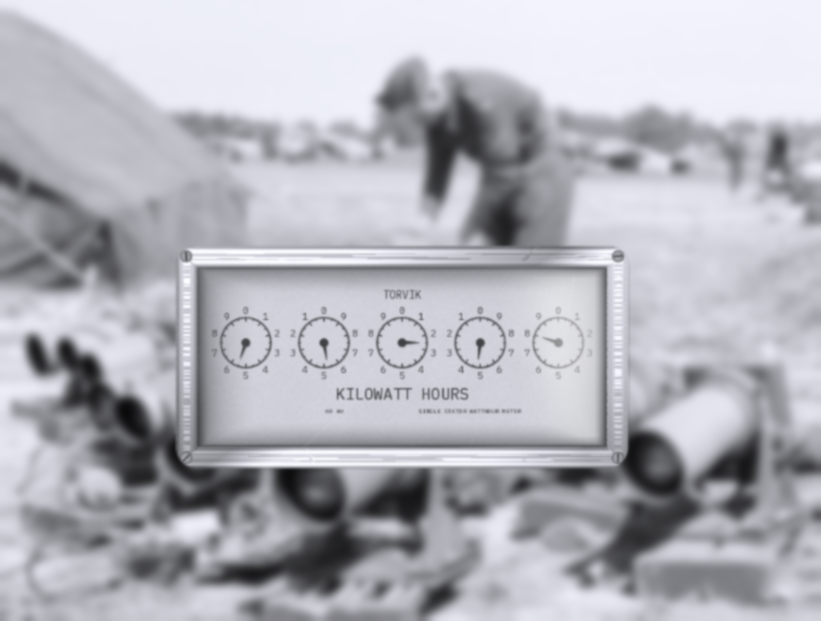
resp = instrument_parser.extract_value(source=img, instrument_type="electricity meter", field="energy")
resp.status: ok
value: 55248 kWh
